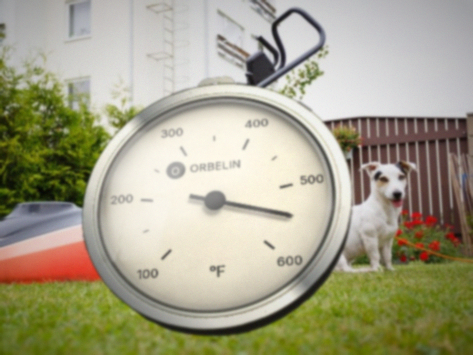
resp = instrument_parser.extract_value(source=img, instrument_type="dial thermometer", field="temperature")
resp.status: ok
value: 550 °F
